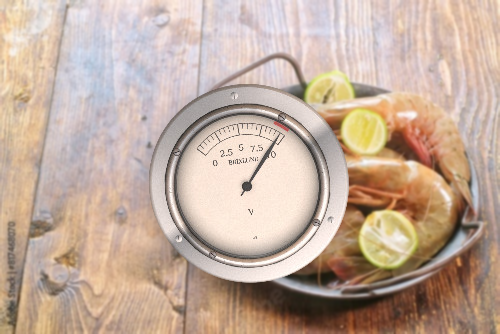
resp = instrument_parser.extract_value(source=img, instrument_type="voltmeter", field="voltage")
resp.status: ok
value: 9.5 V
